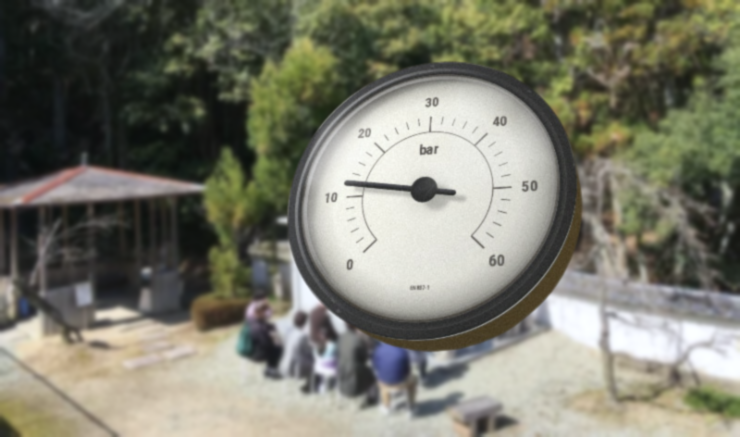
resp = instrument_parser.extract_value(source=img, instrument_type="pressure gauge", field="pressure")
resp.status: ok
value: 12 bar
